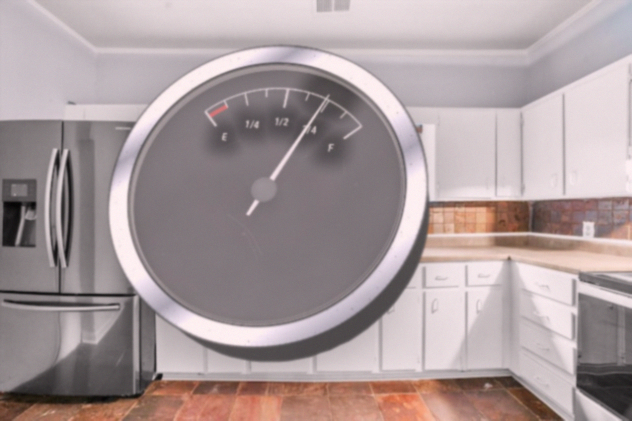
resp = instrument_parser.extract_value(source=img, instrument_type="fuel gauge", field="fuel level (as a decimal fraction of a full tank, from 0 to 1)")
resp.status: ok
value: 0.75
